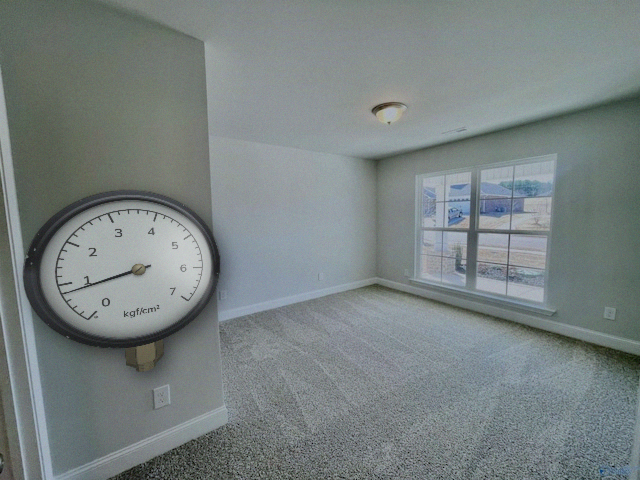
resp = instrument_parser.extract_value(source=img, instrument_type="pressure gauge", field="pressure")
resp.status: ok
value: 0.8 kg/cm²
